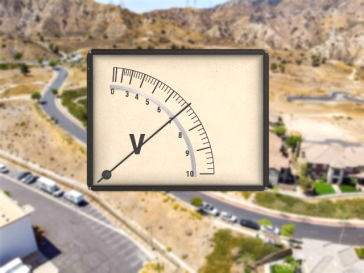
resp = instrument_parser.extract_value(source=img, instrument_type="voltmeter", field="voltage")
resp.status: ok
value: 7 V
